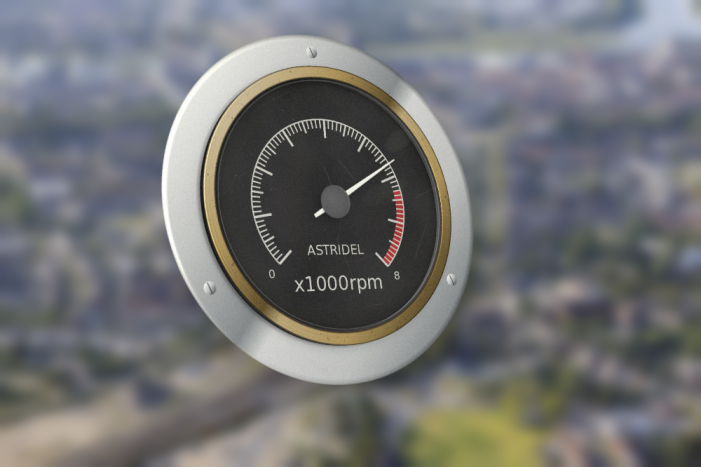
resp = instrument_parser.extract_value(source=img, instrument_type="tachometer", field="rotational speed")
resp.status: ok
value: 5700 rpm
